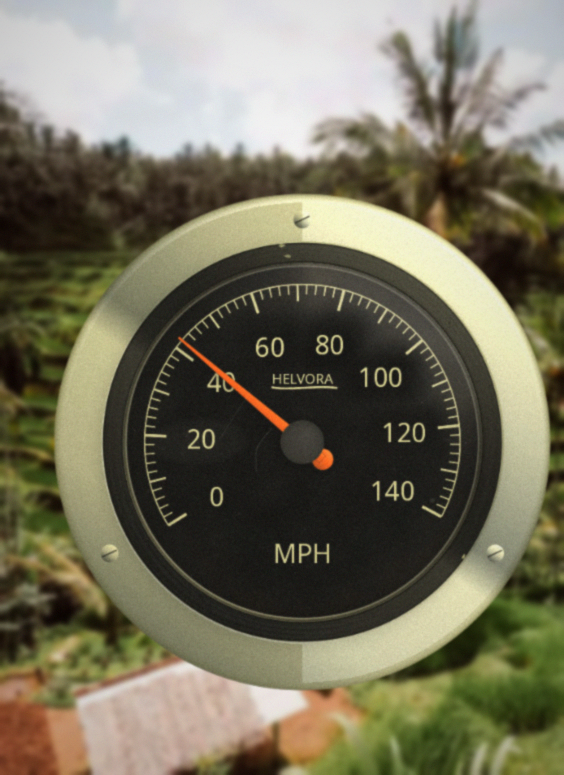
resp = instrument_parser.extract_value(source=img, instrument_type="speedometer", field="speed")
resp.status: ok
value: 42 mph
